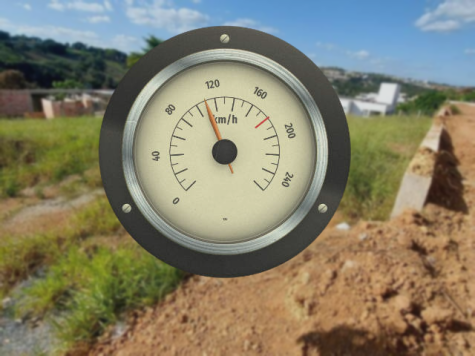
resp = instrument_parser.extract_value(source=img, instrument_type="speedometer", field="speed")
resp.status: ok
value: 110 km/h
